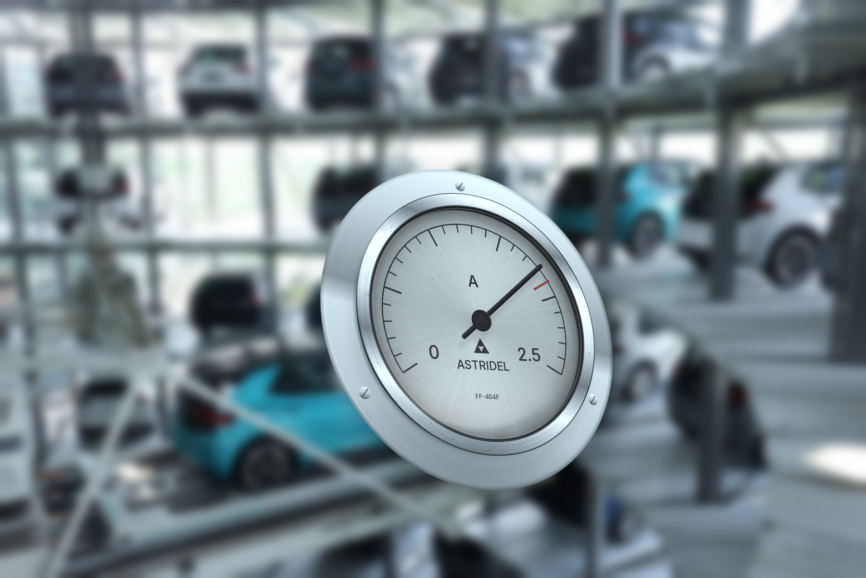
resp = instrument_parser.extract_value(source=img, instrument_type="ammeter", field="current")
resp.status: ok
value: 1.8 A
